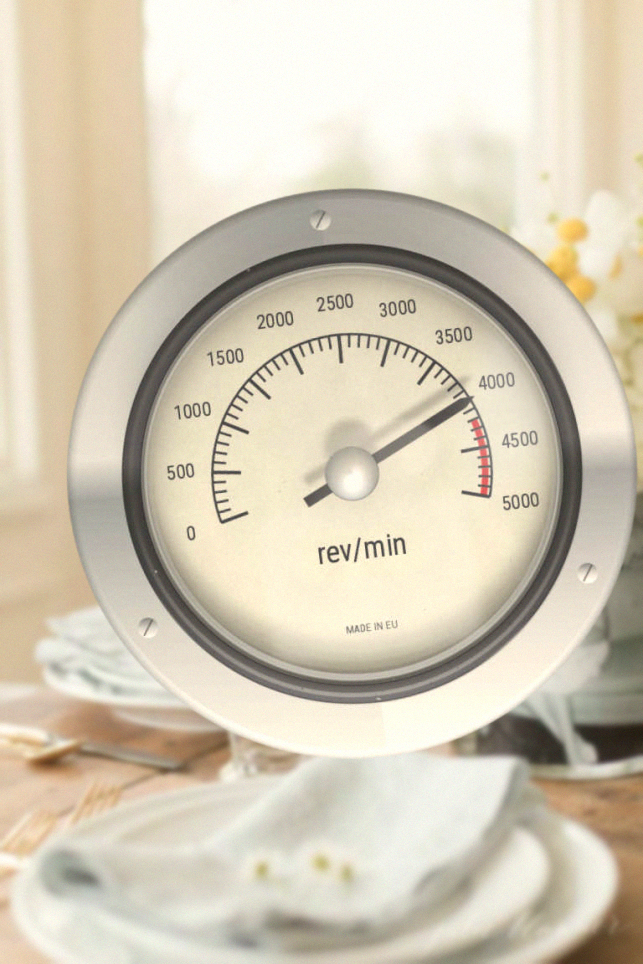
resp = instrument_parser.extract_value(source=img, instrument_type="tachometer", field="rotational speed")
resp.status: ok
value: 4000 rpm
